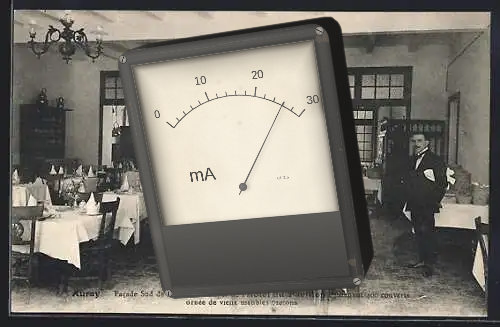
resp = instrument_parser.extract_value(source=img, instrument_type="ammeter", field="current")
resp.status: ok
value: 26 mA
